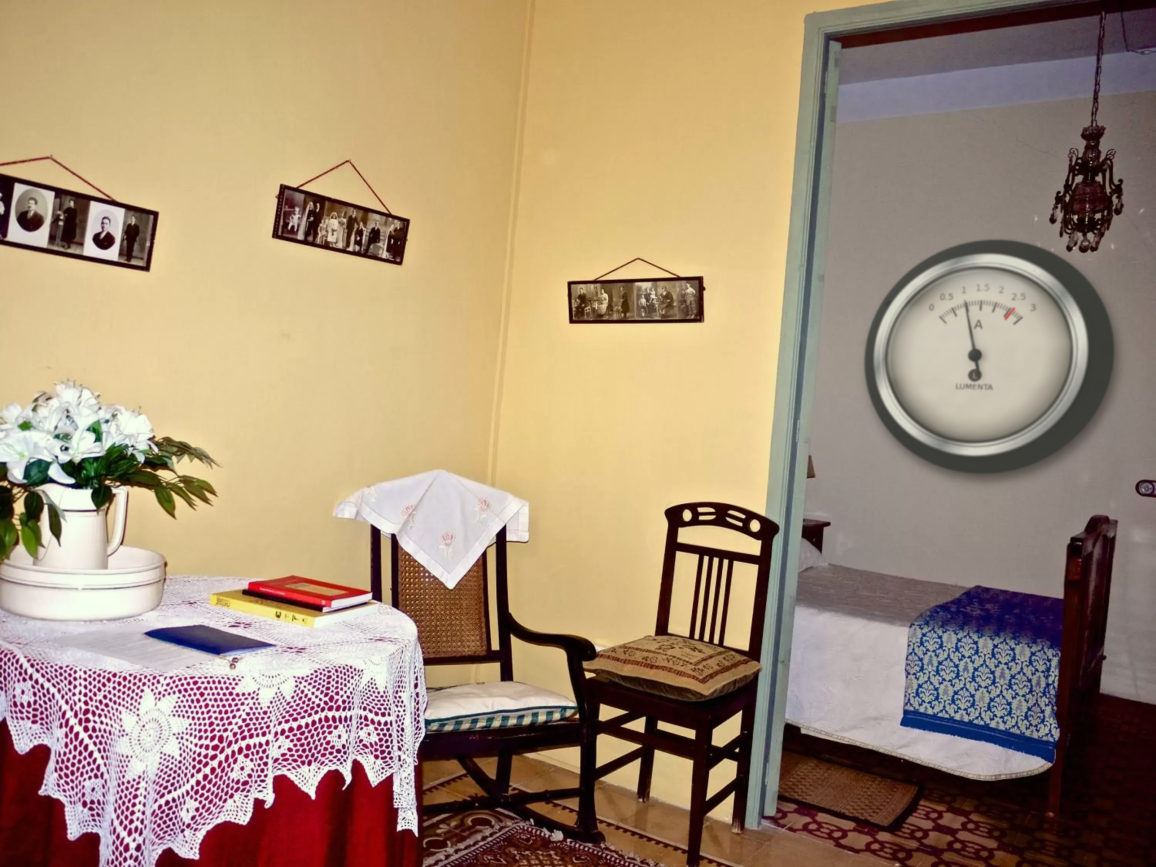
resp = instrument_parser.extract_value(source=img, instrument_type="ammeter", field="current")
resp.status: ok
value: 1 A
